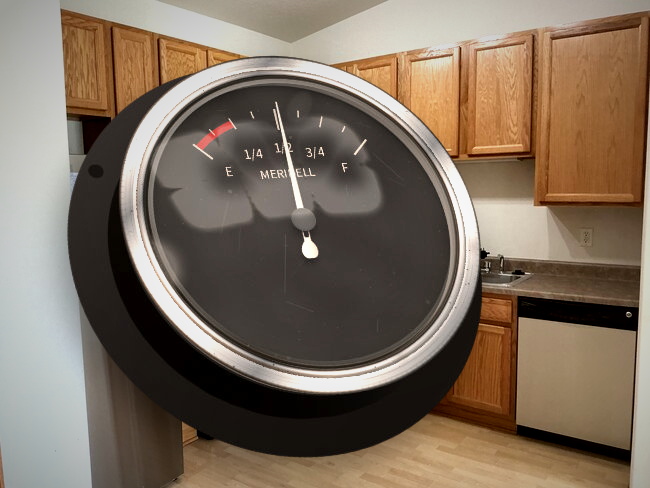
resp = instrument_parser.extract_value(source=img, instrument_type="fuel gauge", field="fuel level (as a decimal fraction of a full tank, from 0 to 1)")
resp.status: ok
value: 0.5
